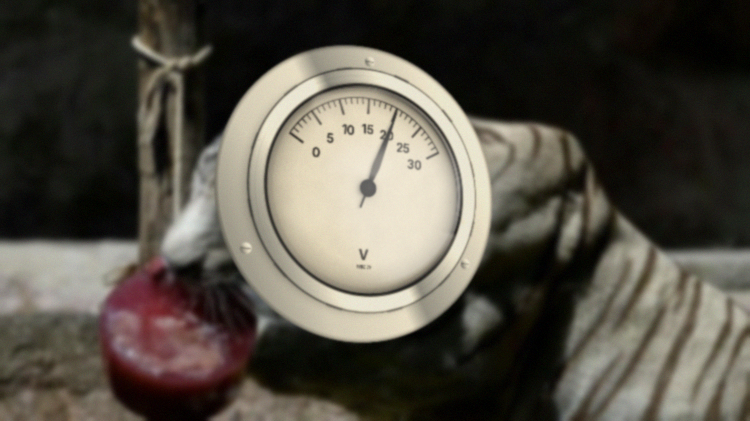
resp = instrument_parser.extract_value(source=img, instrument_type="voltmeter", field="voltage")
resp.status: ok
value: 20 V
